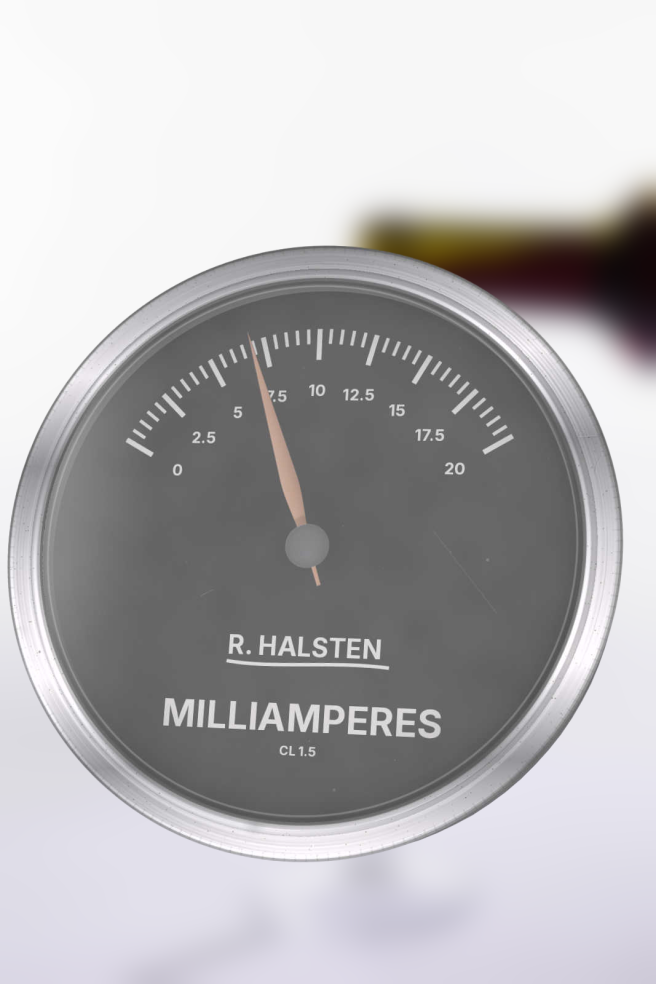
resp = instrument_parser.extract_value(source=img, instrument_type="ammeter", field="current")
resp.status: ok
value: 7 mA
